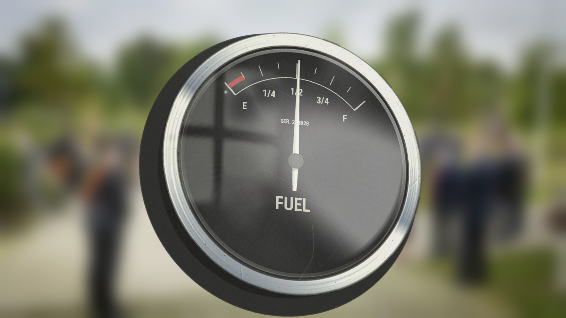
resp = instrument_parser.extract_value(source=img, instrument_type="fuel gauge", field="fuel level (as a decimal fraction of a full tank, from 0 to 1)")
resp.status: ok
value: 0.5
